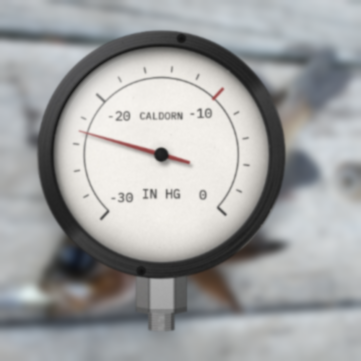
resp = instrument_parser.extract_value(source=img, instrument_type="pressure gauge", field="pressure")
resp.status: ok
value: -23 inHg
